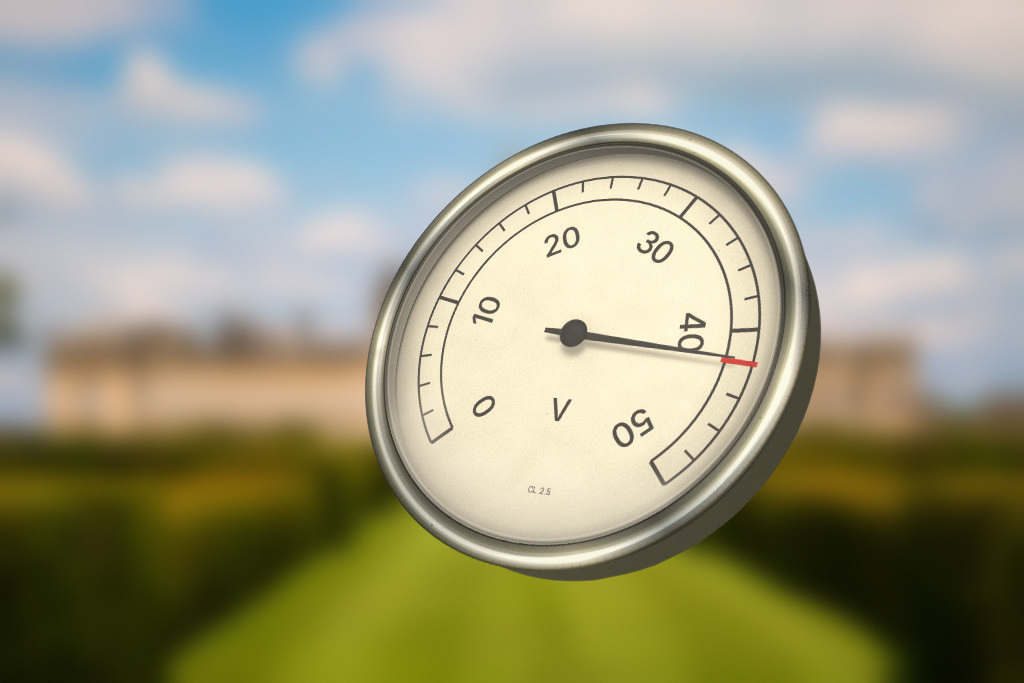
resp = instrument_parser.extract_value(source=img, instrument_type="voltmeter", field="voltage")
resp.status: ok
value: 42 V
